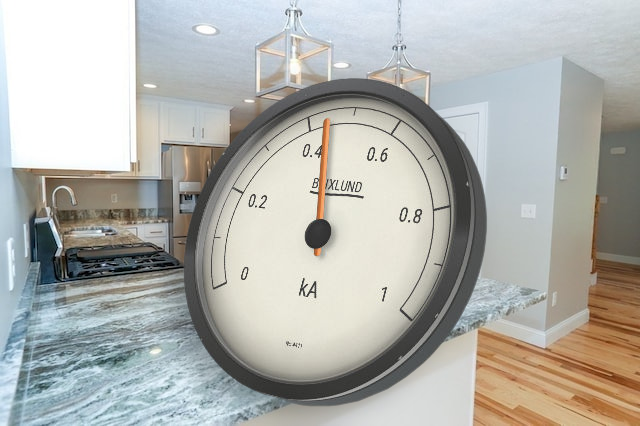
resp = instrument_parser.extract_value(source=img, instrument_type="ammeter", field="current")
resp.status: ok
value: 0.45 kA
